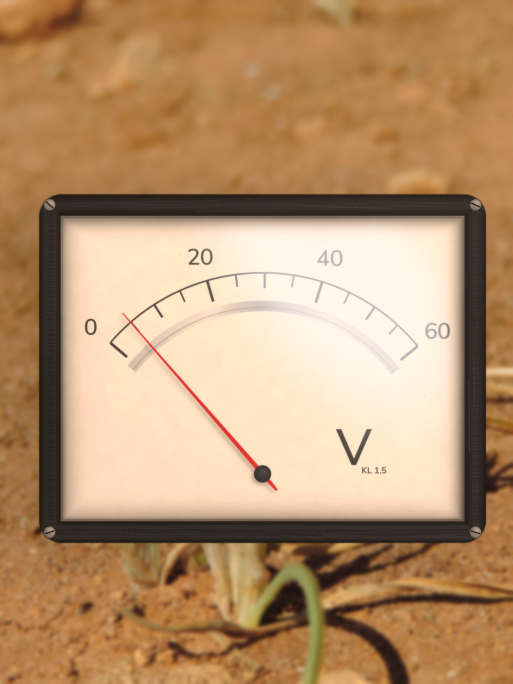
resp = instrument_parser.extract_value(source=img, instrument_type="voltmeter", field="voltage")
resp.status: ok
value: 5 V
